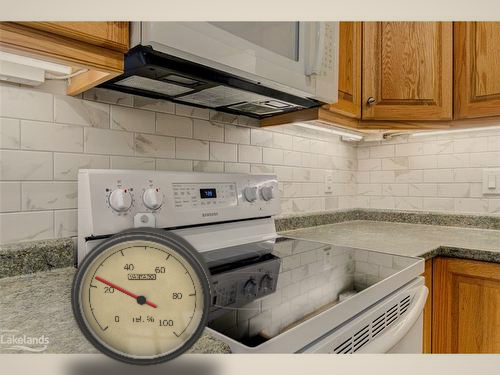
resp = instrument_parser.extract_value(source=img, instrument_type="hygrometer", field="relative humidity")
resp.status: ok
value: 25 %
